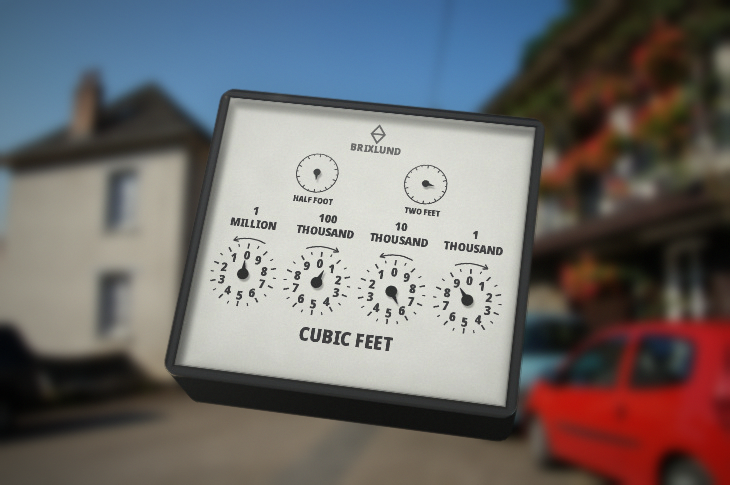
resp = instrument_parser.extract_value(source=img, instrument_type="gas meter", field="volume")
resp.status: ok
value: 5900 ft³
